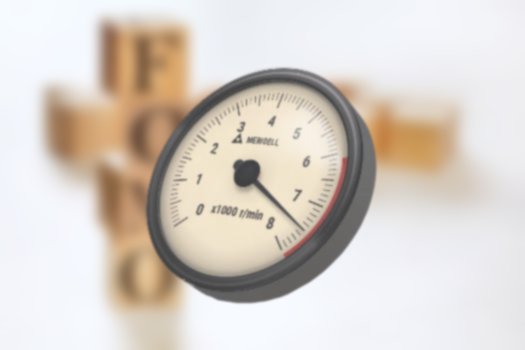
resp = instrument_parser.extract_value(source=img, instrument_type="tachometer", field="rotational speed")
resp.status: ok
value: 7500 rpm
